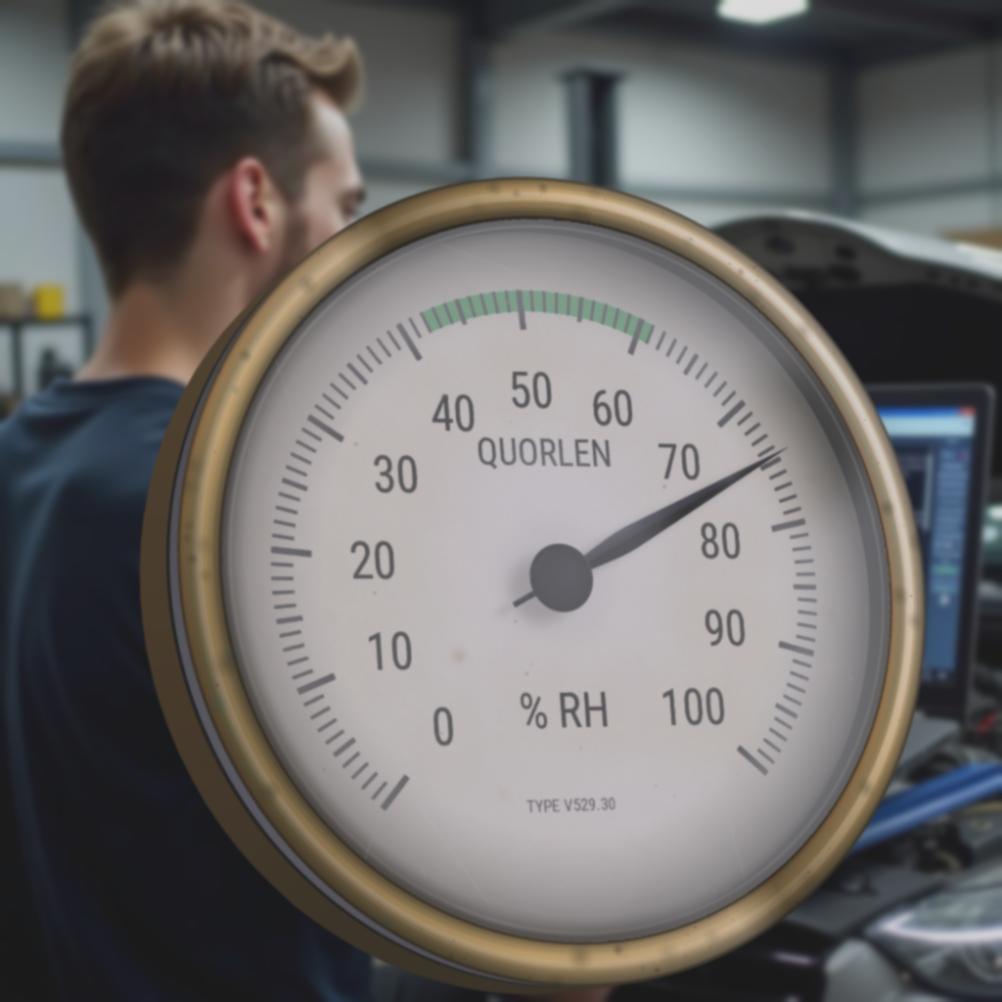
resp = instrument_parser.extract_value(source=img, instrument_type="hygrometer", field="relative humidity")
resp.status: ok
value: 74.5 %
